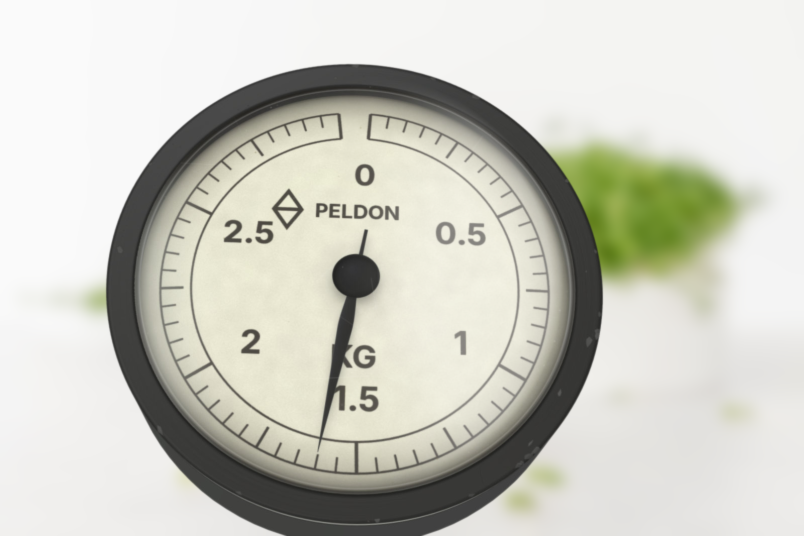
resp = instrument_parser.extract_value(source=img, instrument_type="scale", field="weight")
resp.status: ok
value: 1.6 kg
